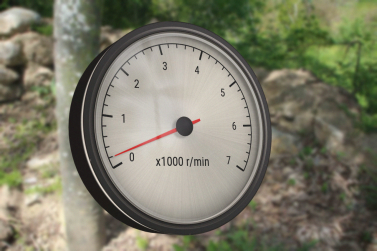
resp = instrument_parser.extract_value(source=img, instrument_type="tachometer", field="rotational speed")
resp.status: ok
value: 200 rpm
